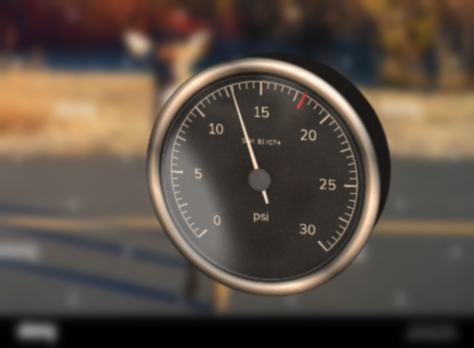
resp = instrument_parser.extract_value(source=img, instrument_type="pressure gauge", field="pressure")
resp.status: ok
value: 13 psi
